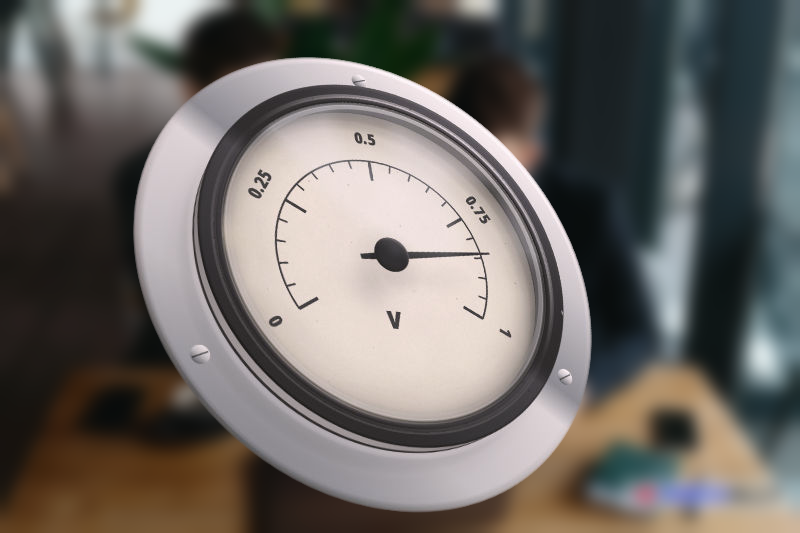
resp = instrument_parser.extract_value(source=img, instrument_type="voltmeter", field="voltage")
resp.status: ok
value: 0.85 V
